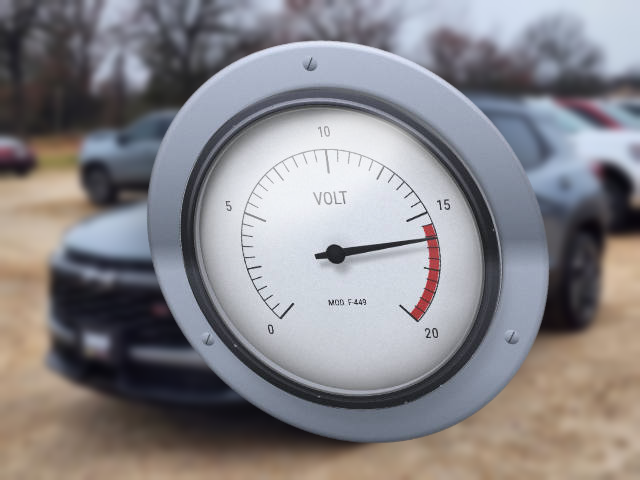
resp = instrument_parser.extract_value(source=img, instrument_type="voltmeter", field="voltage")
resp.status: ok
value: 16 V
